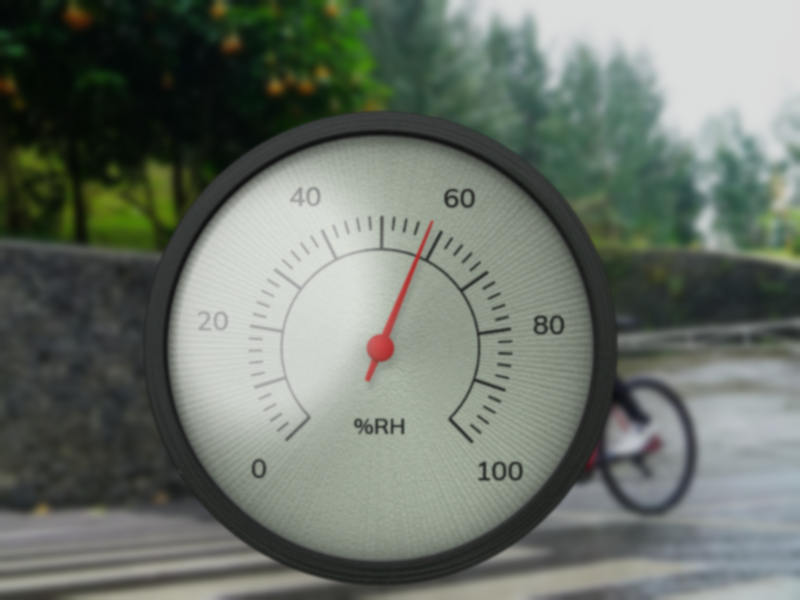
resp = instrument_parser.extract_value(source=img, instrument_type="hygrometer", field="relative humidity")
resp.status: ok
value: 58 %
